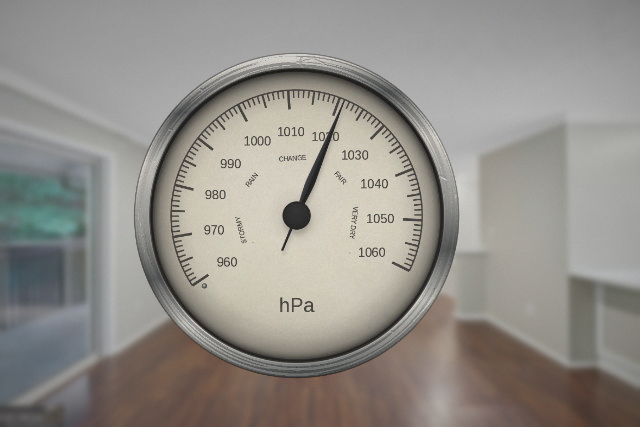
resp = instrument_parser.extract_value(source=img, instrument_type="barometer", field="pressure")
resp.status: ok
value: 1021 hPa
